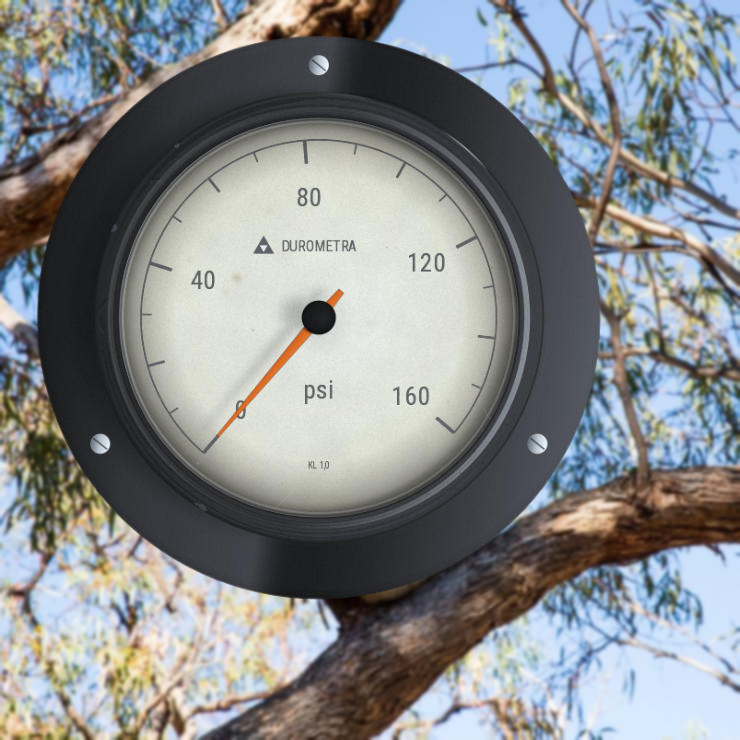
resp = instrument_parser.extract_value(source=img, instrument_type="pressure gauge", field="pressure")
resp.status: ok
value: 0 psi
